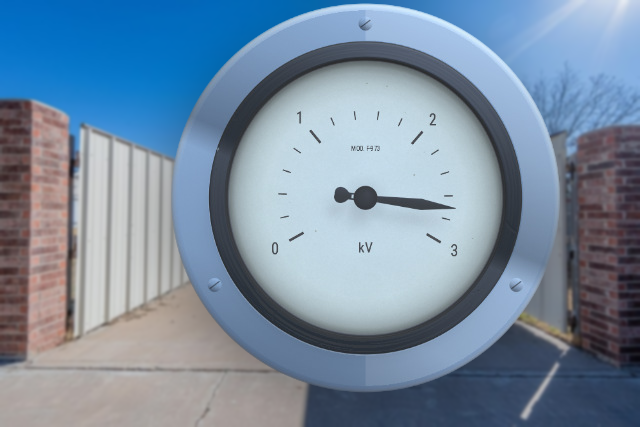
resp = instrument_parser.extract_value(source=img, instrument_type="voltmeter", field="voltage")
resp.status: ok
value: 2.7 kV
